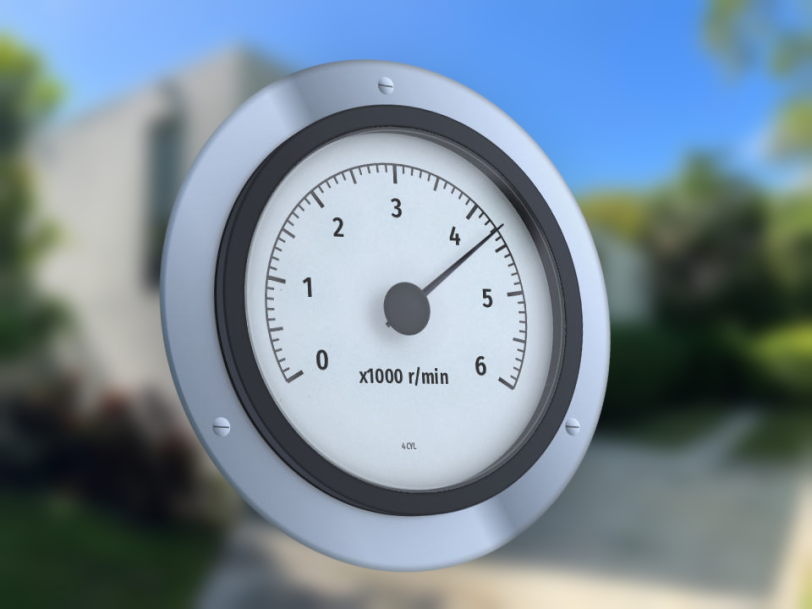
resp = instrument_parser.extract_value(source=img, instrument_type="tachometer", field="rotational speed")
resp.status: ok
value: 4300 rpm
